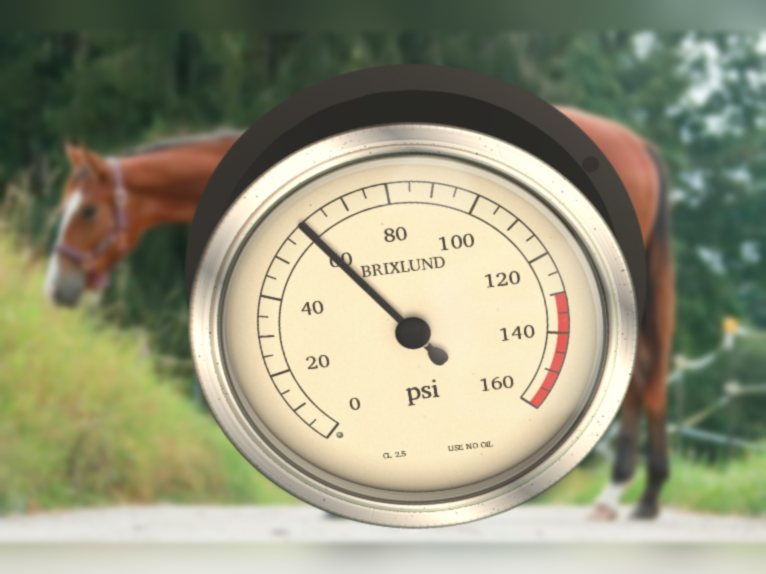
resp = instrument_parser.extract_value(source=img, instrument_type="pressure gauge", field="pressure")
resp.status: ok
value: 60 psi
